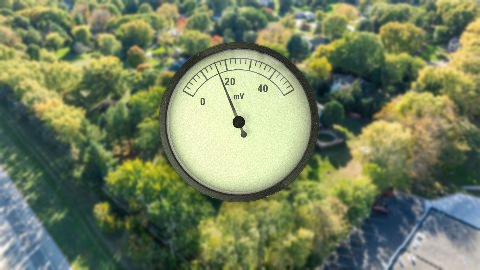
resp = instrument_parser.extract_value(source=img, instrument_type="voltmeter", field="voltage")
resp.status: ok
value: 16 mV
